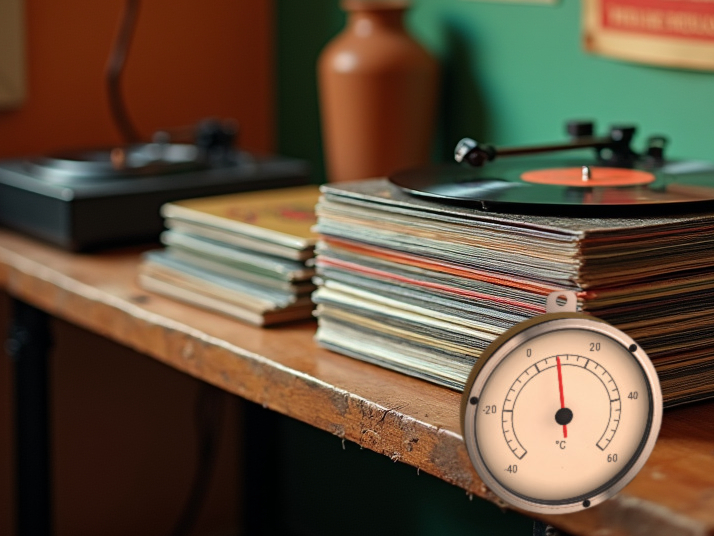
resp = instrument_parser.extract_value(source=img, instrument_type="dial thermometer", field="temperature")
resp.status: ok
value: 8 °C
